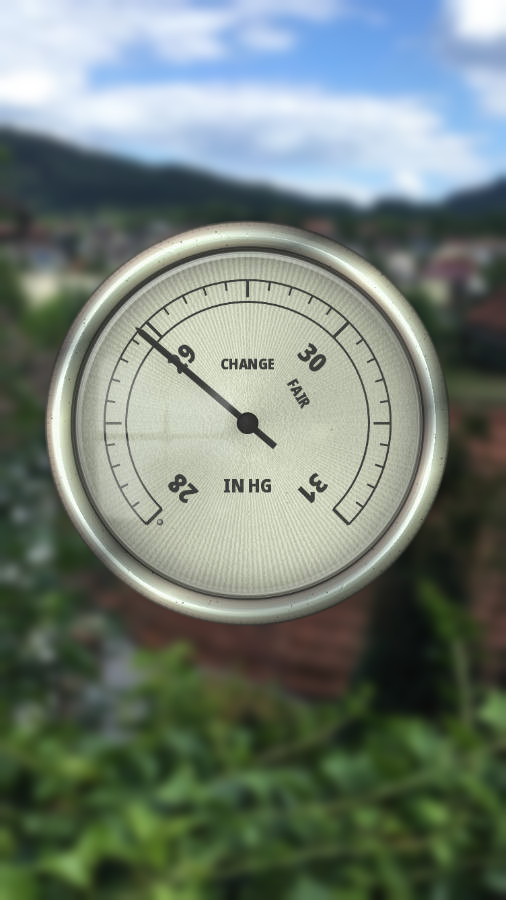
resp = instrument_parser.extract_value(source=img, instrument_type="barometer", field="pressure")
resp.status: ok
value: 28.95 inHg
